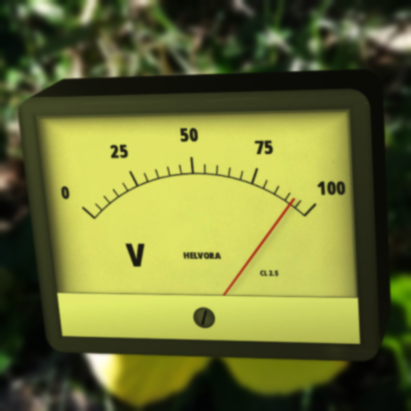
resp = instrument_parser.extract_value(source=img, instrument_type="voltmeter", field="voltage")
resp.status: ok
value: 92.5 V
